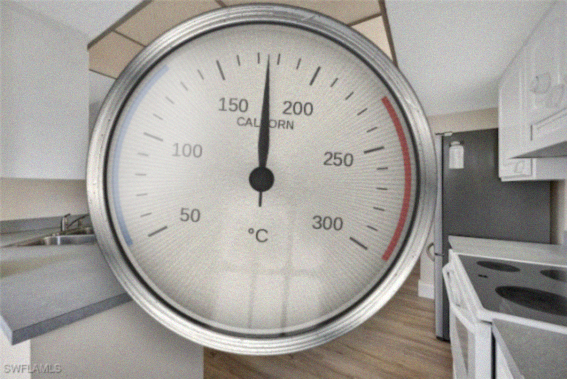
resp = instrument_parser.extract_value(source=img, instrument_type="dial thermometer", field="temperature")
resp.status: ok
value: 175 °C
